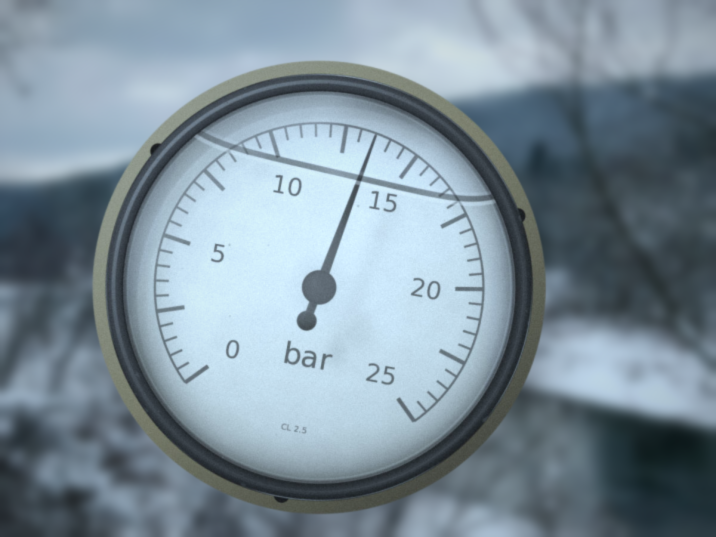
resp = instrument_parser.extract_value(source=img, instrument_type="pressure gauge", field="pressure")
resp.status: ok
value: 13.5 bar
